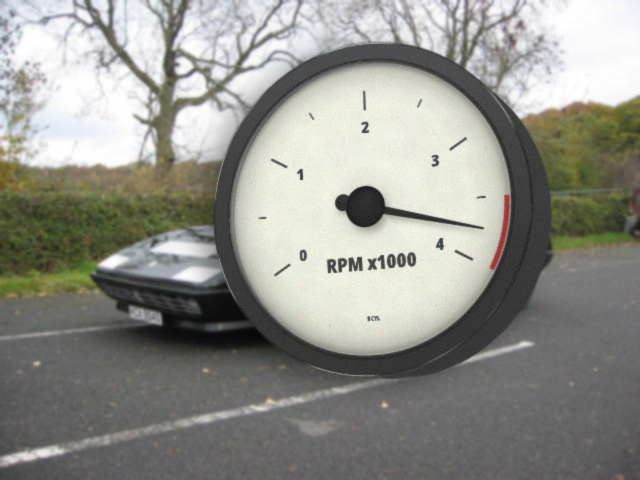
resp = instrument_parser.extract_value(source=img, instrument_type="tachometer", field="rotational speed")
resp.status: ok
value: 3750 rpm
